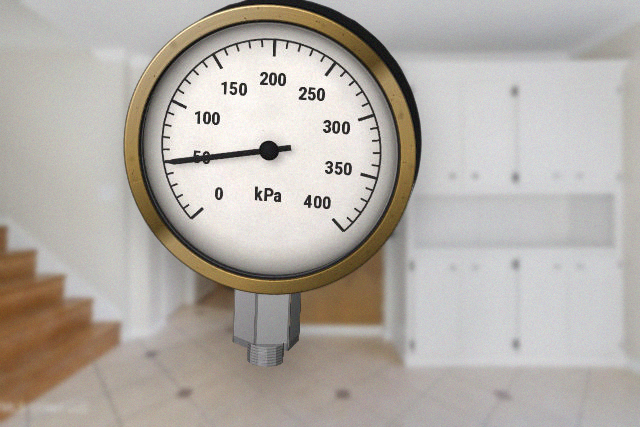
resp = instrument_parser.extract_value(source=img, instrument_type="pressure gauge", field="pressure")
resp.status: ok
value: 50 kPa
